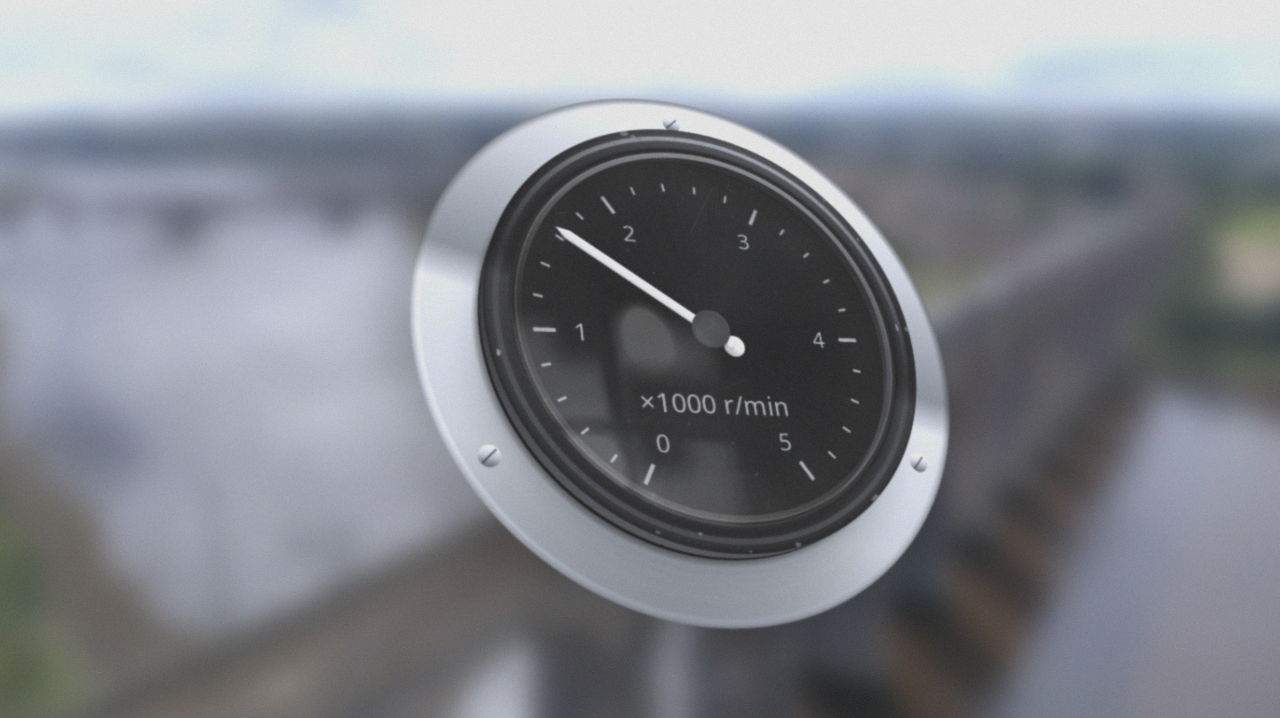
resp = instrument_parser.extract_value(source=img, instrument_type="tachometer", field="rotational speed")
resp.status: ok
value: 1600 rpm
